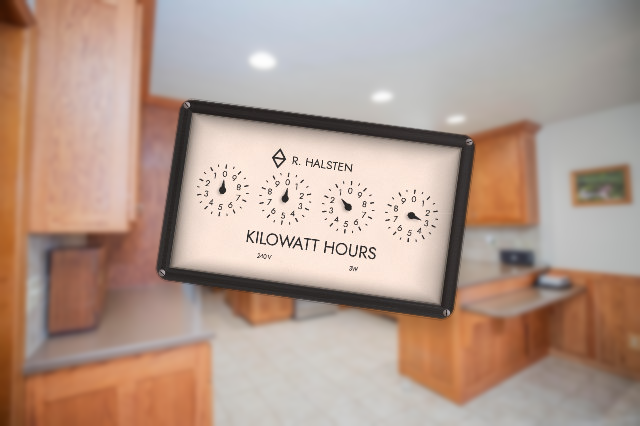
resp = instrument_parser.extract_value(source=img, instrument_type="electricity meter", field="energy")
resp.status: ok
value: 13 kWh
